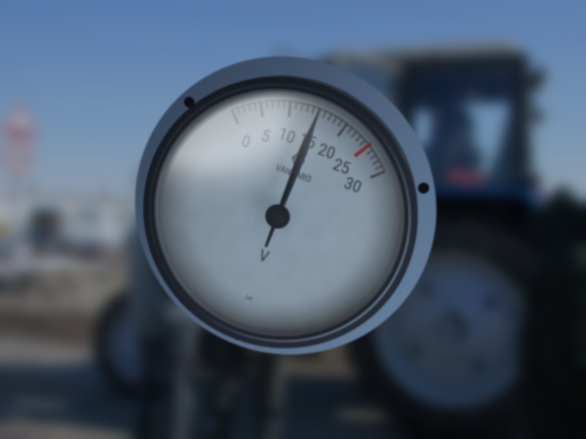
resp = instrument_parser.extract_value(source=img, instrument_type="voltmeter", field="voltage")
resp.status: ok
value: 15 V
